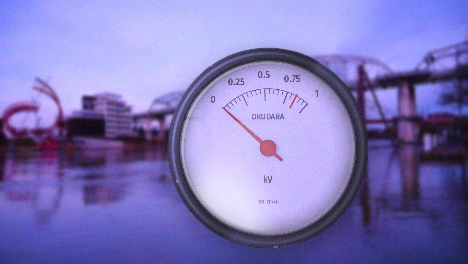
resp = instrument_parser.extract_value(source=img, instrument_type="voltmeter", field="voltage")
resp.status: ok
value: 0 kV
